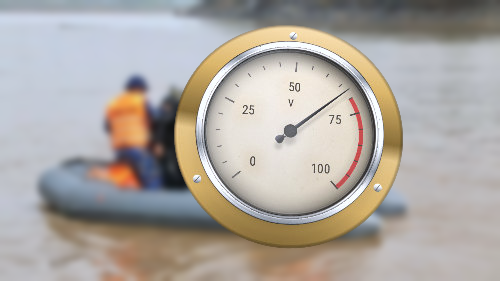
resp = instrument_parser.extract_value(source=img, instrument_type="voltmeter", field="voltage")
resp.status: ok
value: 67.5 V
